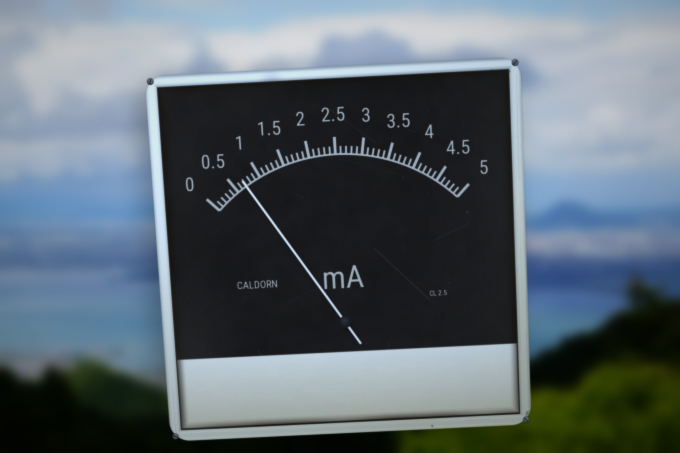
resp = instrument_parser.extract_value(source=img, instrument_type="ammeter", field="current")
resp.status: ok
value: 0.7 mA
